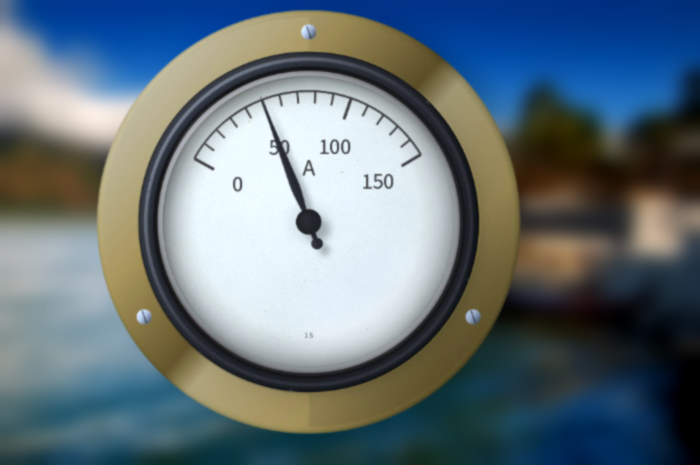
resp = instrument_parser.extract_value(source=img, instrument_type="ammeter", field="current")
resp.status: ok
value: 50 A
